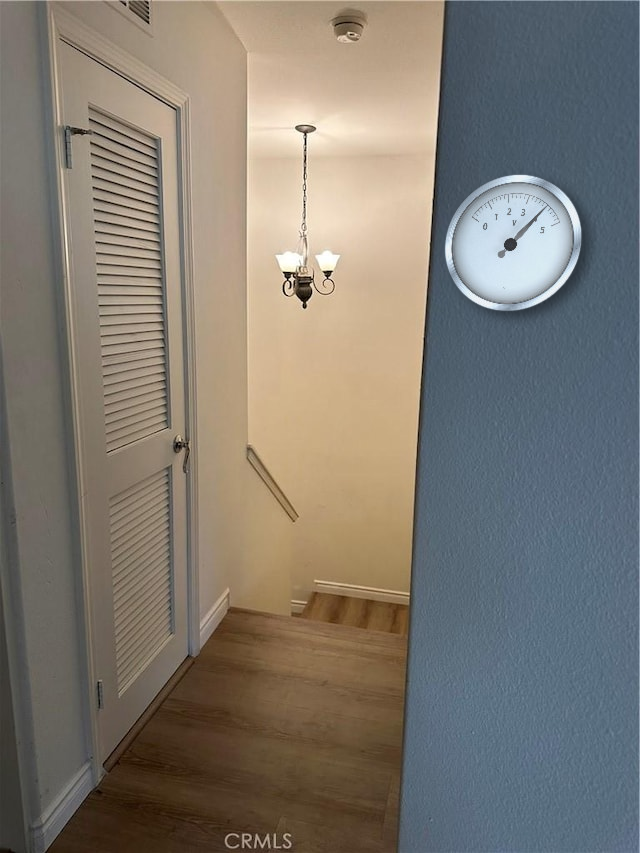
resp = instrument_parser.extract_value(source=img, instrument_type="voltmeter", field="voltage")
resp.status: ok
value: 4 V
